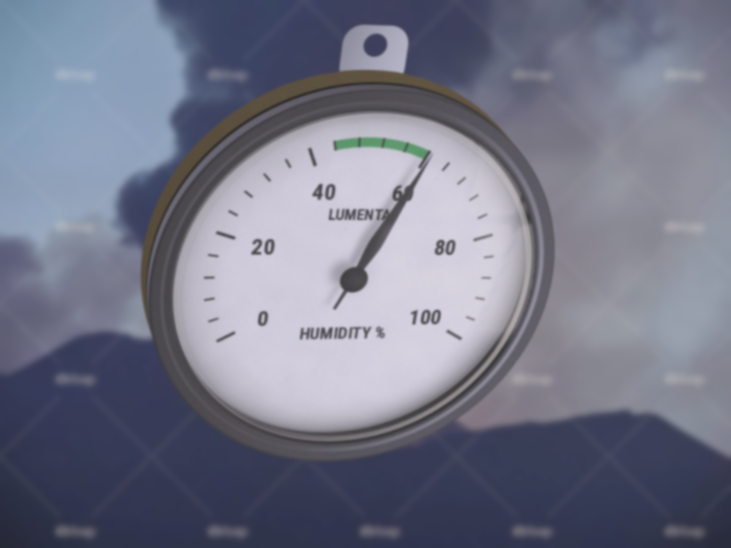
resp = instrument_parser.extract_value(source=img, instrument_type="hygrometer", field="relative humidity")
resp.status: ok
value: 60 %
